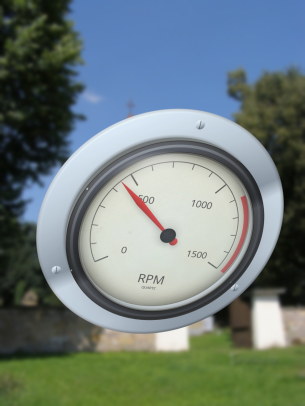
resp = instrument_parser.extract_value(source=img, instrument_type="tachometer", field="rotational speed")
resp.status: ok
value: 450 rpm
